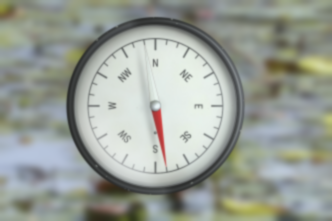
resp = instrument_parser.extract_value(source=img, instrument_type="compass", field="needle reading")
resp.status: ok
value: 170 °
